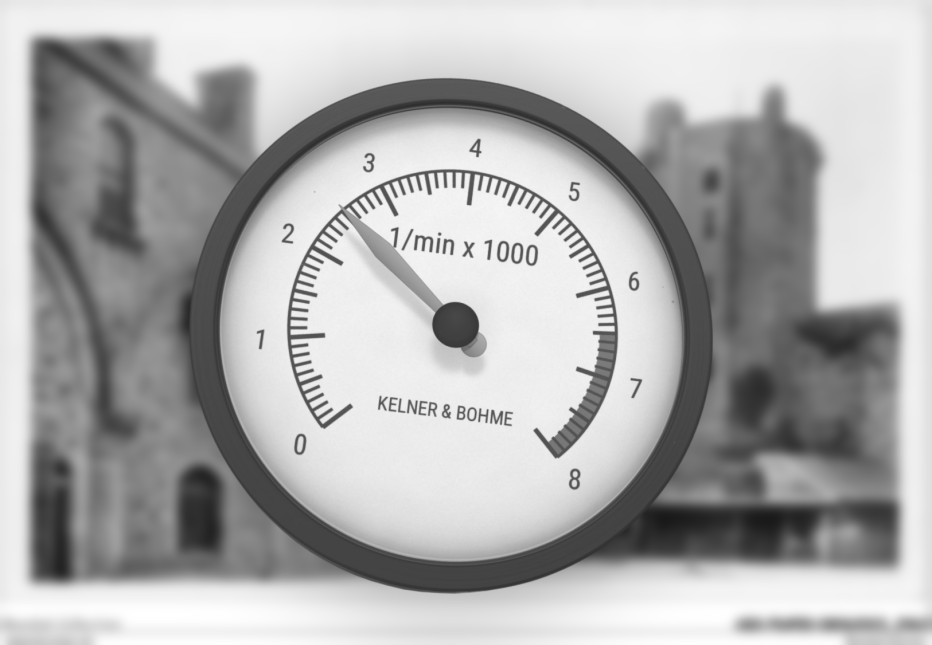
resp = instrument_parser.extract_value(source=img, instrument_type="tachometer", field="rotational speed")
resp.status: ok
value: 2500 rpm
